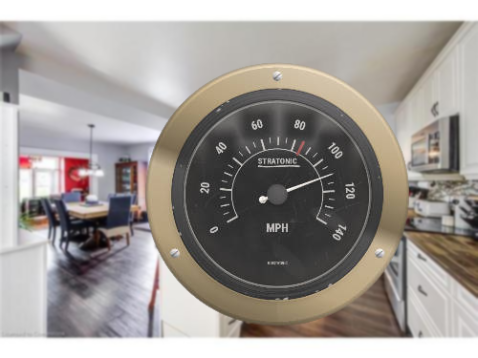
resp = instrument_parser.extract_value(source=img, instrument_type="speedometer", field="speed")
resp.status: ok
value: 110 mph
